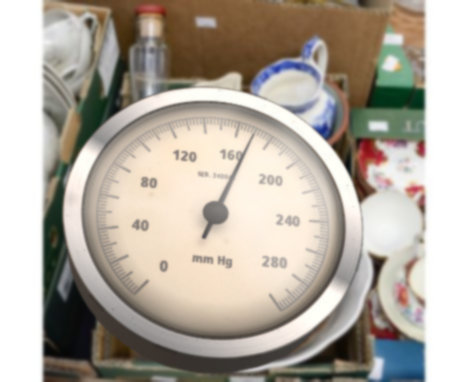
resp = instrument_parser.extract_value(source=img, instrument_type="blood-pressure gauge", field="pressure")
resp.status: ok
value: 170 mmHg
